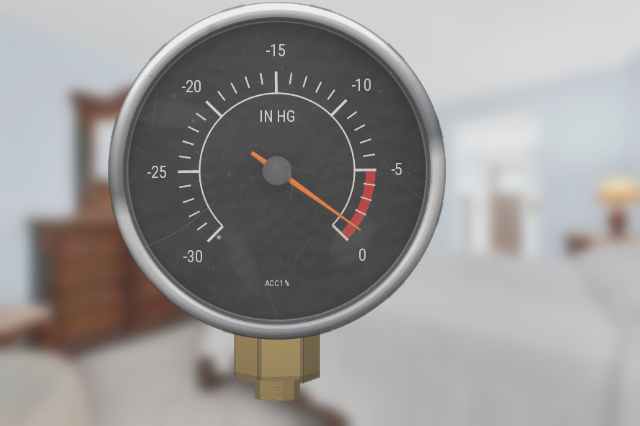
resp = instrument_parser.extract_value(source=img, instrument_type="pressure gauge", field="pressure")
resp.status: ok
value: -1 inHg
